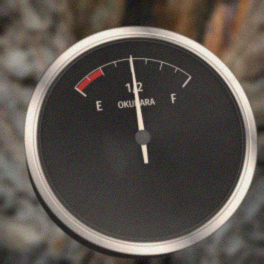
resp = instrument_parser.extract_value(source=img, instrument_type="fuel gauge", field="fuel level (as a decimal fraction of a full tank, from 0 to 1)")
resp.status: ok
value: 0.5
